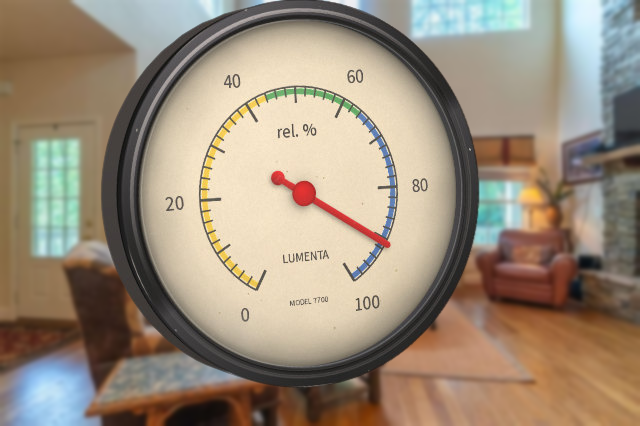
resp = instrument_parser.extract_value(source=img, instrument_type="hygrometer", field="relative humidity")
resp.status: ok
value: 91 %
